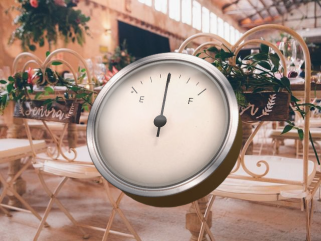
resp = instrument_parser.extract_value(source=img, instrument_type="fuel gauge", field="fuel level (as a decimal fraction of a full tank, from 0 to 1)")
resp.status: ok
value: 0.5
